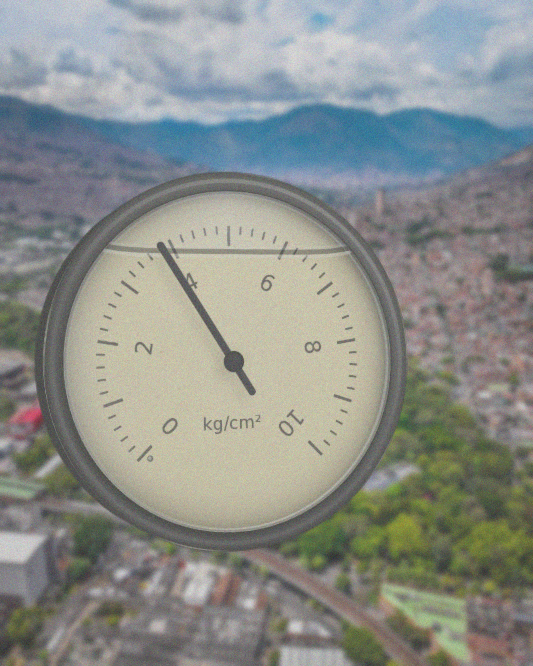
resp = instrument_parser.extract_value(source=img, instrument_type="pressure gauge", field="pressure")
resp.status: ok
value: 3.8 kg/cm²
